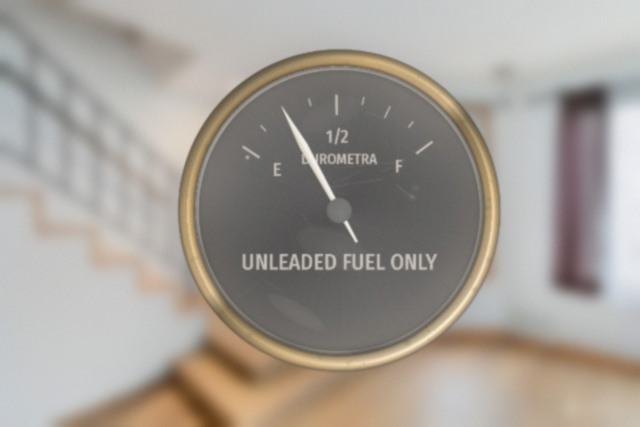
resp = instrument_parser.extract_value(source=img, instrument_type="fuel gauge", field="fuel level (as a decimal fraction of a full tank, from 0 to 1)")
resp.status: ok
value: 0.25
